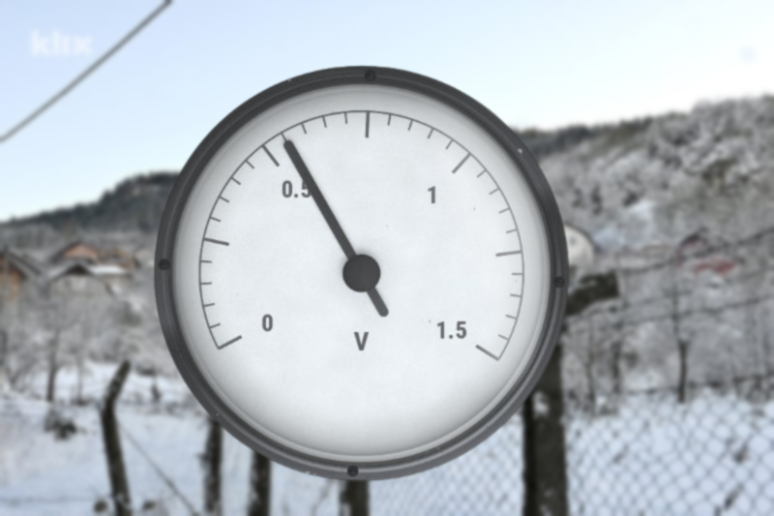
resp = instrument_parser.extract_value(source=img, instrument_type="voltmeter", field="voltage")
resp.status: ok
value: 0.55 V
